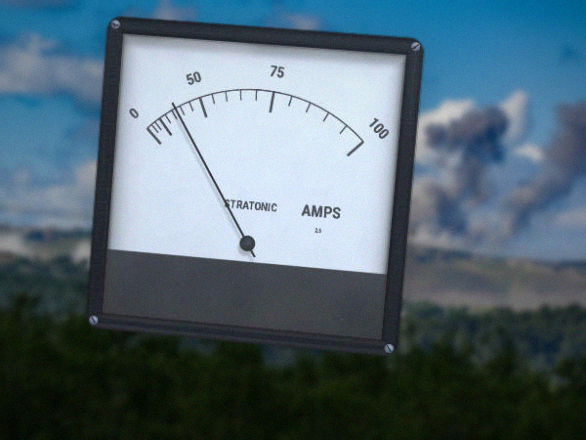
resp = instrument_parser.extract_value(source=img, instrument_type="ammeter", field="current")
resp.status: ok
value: 37.5 A
